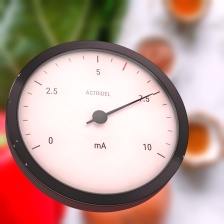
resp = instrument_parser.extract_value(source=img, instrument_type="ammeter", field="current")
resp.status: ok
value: 7.5 mA
